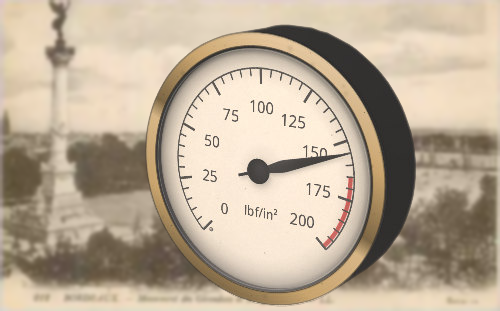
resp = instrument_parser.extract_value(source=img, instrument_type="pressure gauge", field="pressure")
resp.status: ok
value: 155 psi
